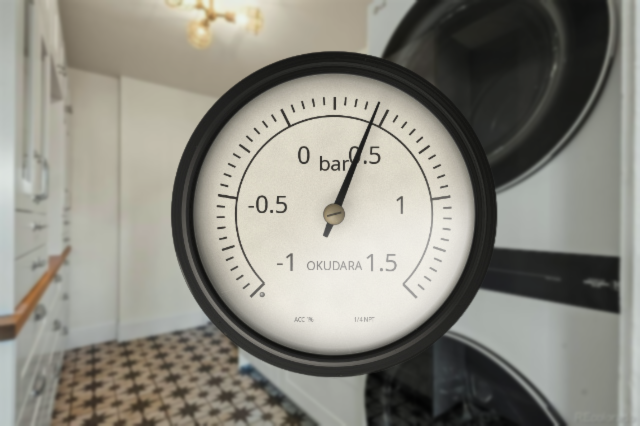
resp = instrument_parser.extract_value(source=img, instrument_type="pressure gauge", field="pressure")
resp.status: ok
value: 0.45 bar
